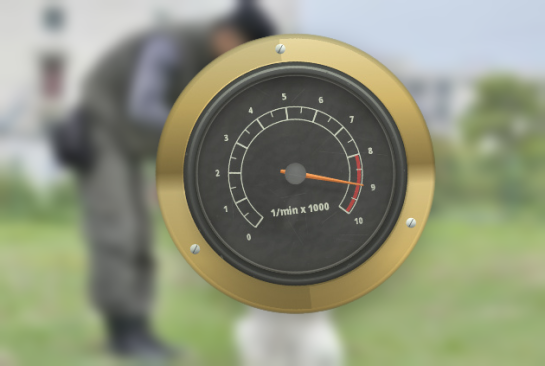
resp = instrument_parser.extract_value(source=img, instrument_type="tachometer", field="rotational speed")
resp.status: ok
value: 9000 rpm
